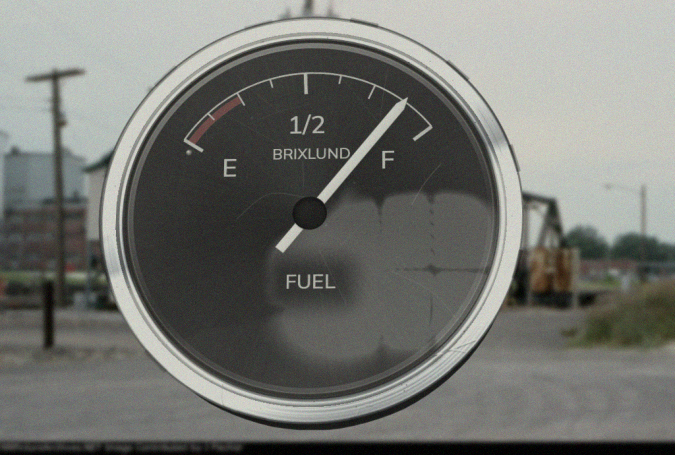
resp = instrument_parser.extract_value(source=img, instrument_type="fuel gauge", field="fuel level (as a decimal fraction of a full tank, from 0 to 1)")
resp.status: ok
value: 0.875
